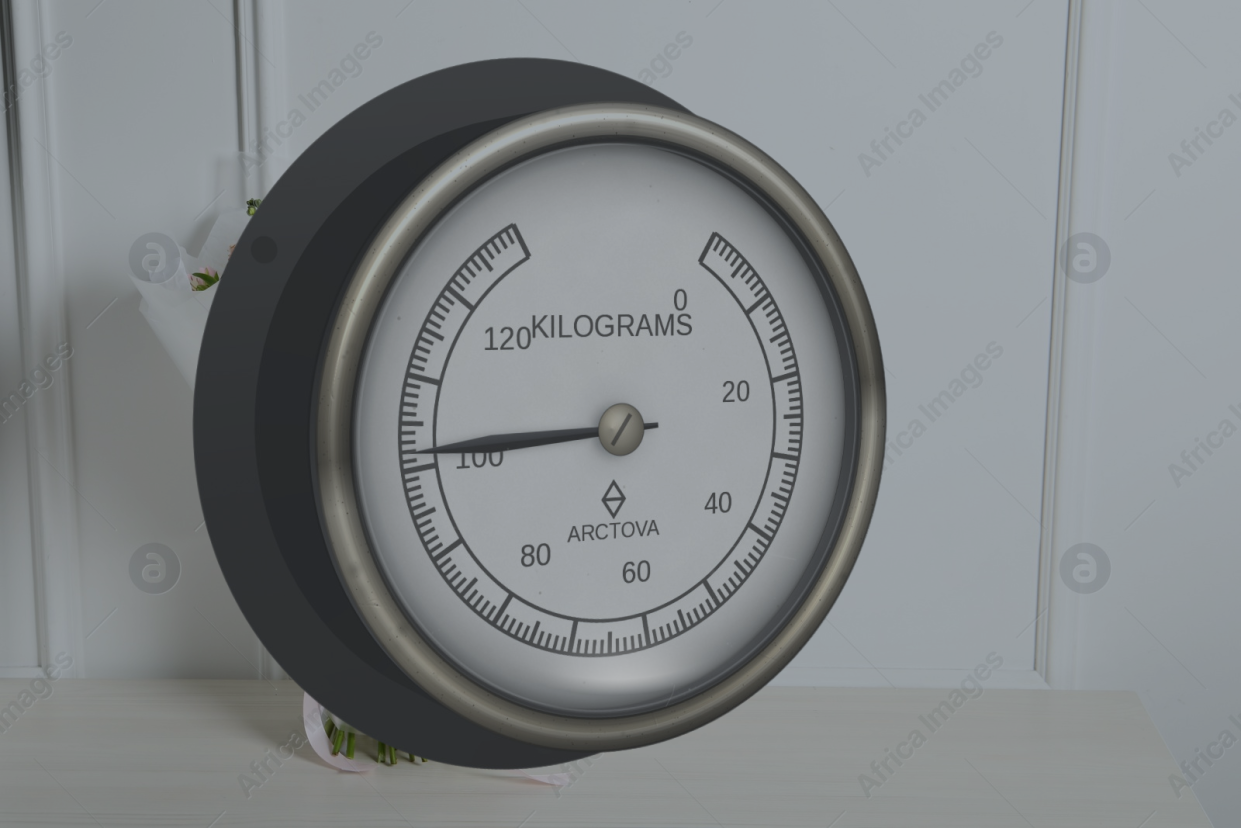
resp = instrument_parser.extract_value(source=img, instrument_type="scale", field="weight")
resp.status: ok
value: 102 kg
